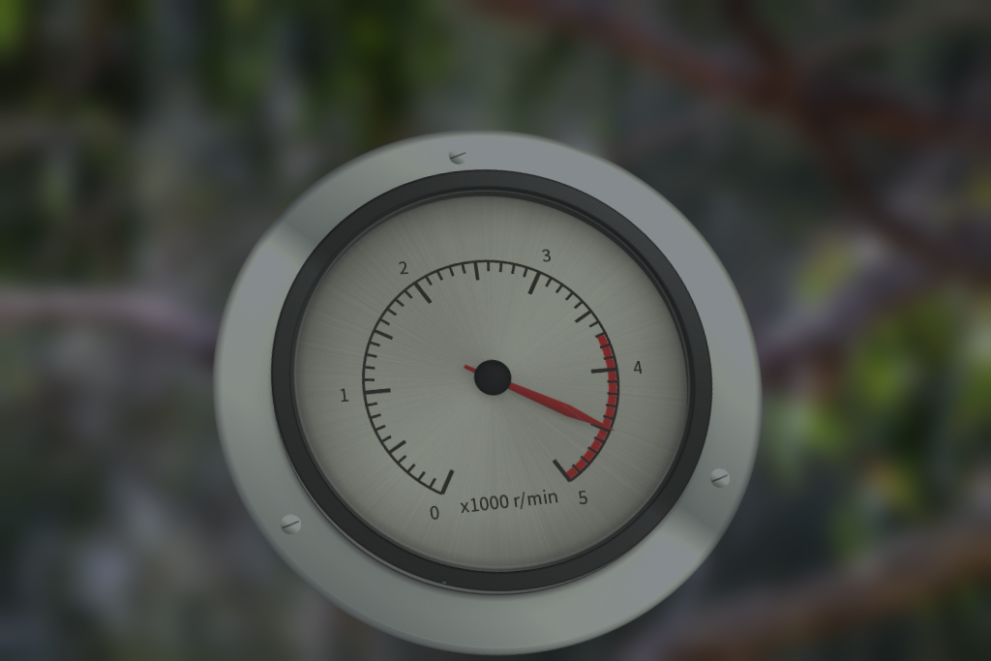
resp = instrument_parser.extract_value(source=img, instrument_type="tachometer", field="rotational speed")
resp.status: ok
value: 4500 rpm
